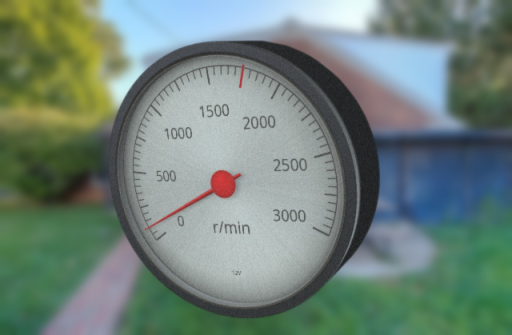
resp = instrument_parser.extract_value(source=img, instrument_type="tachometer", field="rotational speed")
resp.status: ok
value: 100 rpm
